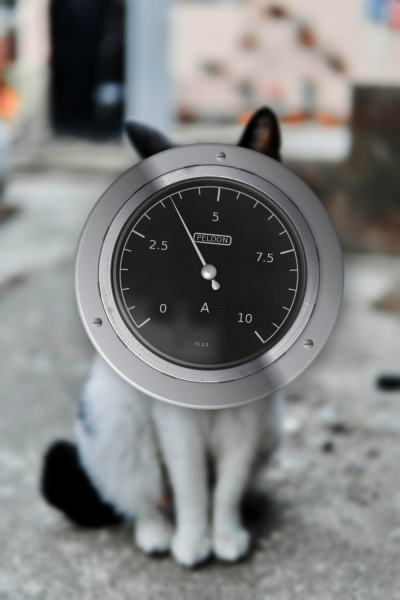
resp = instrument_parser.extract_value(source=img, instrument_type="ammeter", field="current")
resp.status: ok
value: 3.75 A
